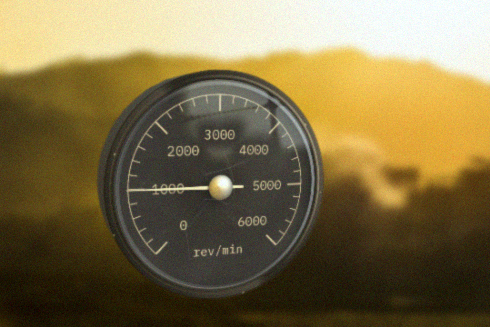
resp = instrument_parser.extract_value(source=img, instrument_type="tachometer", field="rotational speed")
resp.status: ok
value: 1000 rpm
